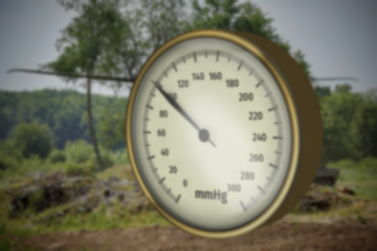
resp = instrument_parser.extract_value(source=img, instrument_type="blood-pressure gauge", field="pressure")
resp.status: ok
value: 100 mmHg
